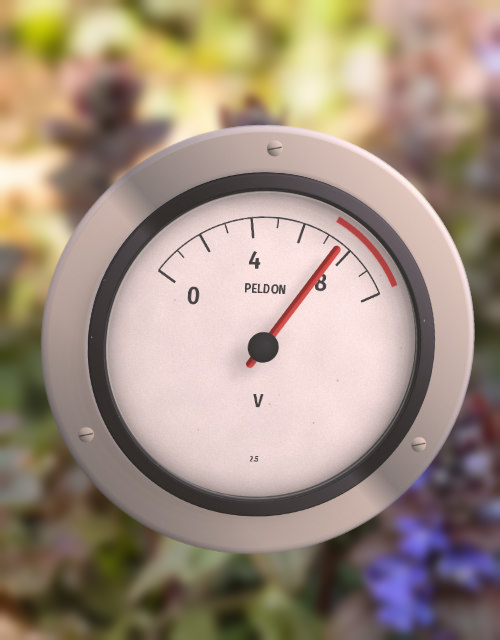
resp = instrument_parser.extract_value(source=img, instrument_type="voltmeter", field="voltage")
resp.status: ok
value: 7.5 V
